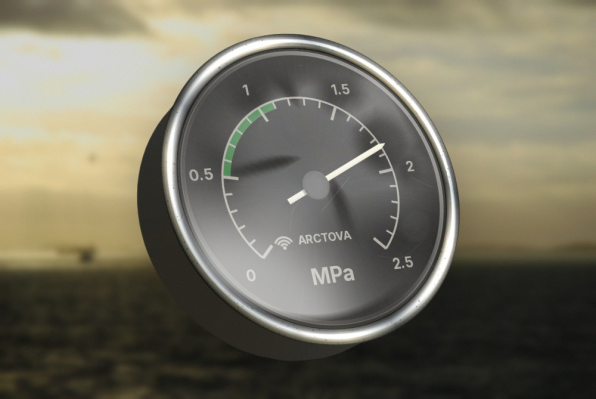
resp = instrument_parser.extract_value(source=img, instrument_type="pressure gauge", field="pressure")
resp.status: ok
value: 1.85 MPa
